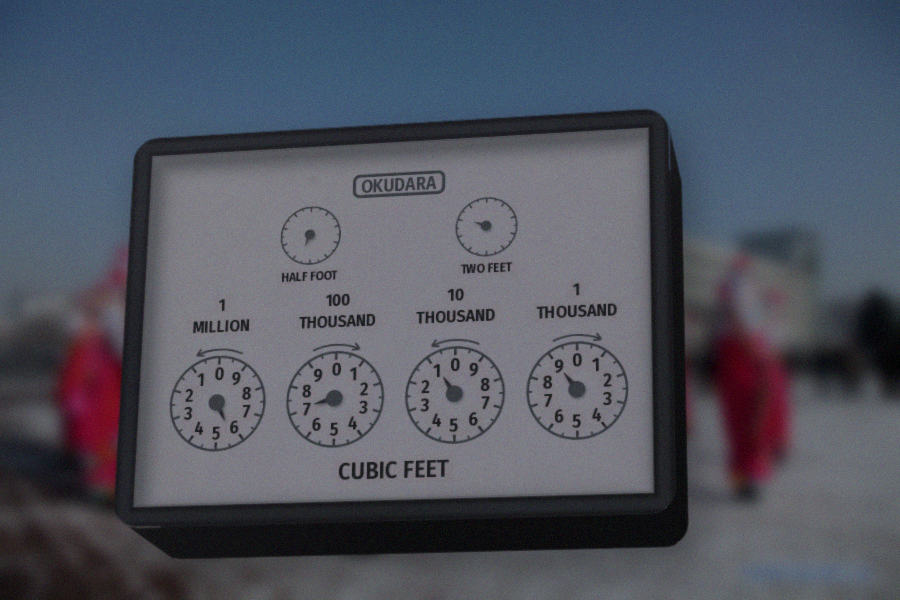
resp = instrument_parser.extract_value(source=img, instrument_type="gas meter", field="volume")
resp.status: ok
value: 570900 ft³
